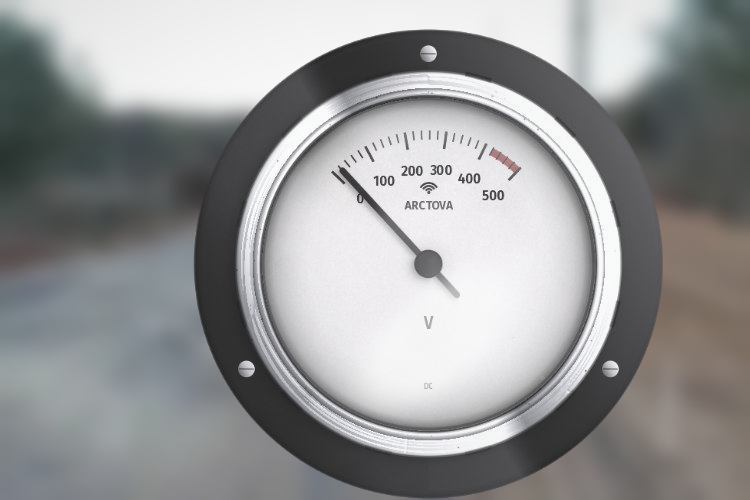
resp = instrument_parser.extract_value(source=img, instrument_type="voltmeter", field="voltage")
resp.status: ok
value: 20 V
